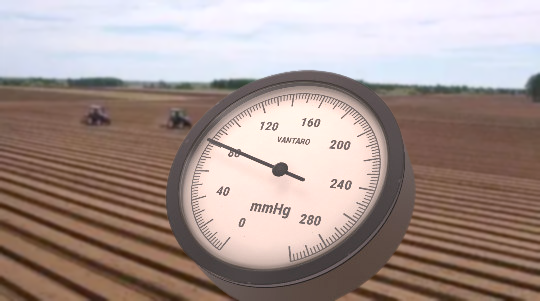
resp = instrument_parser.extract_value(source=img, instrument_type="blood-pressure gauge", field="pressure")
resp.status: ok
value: 80 mmHg
